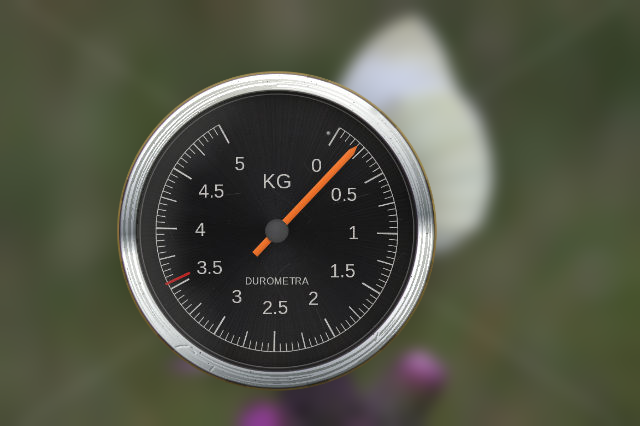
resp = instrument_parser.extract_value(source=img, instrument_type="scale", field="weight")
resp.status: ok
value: 0.2 kg
